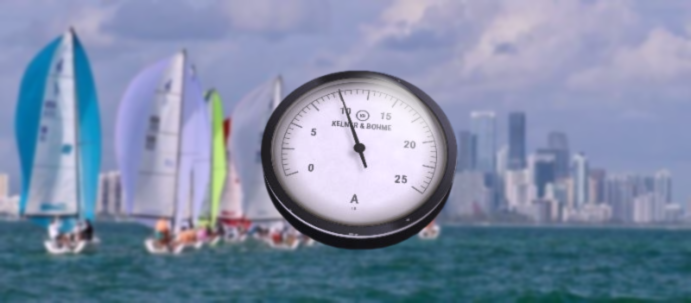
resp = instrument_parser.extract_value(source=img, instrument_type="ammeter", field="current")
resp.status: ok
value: 10 A
